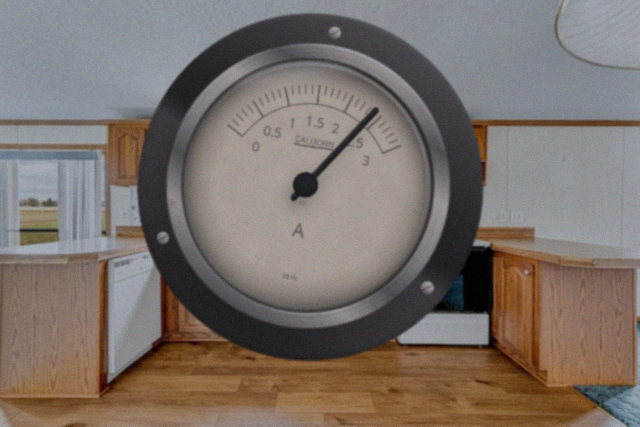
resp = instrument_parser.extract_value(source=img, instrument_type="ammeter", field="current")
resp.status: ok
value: 2.4 A
